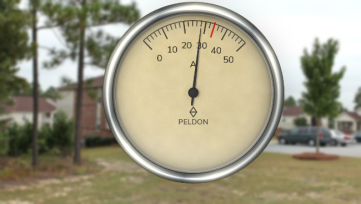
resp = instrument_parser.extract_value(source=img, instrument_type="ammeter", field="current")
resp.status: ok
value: 28 A
